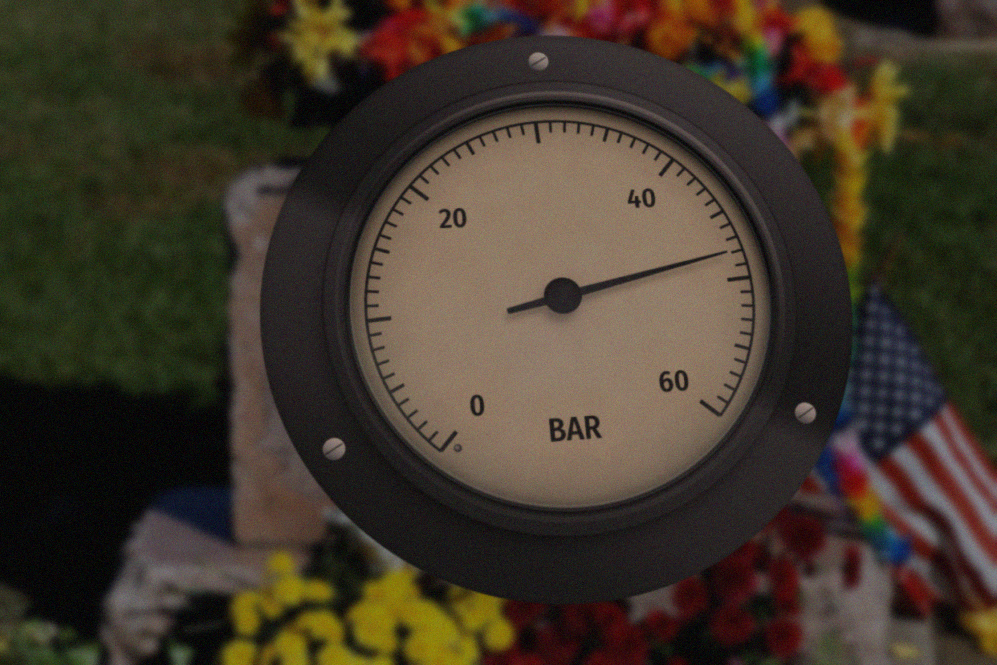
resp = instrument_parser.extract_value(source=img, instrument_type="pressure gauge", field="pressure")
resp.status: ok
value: 48 bar
